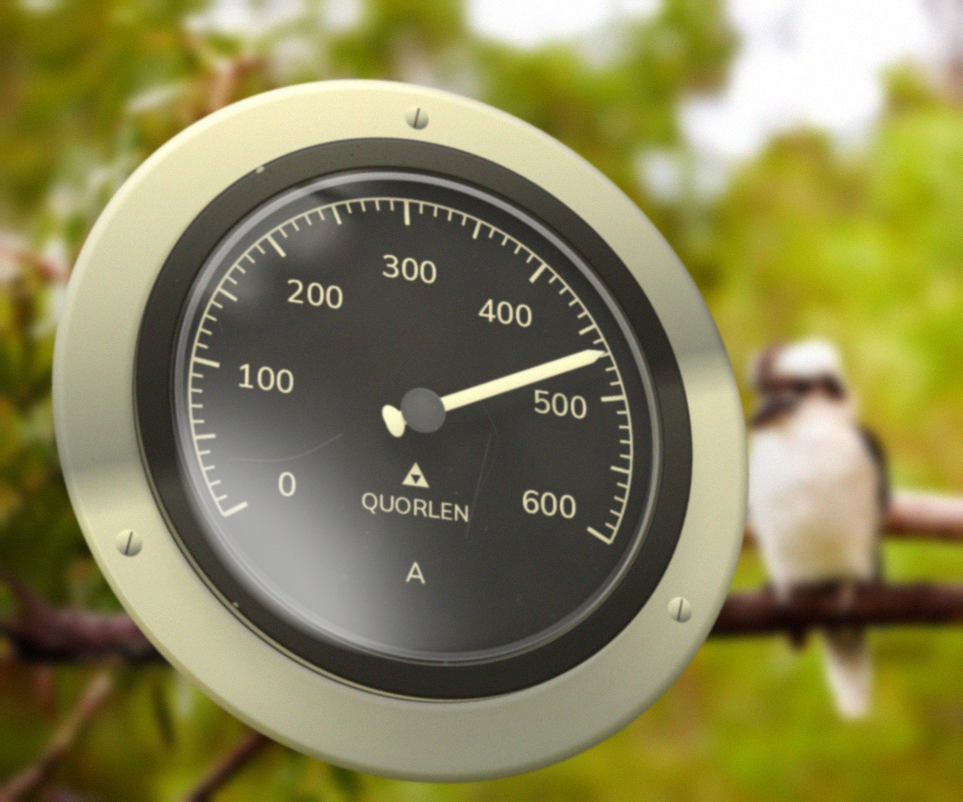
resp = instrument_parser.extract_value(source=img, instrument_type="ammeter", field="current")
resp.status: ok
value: 470 A
